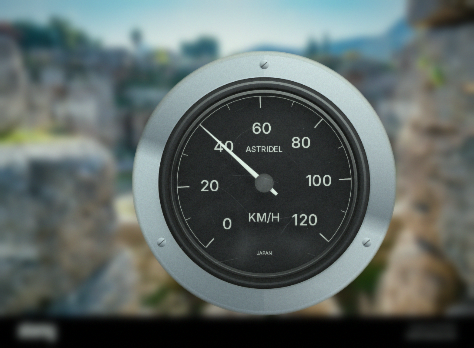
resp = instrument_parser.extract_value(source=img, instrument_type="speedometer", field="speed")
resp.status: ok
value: 40 km/h
